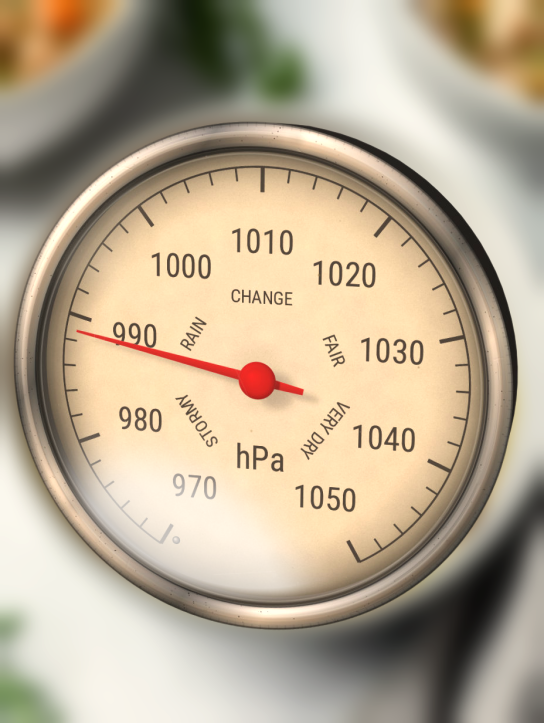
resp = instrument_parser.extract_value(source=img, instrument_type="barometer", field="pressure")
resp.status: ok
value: 989 hPa
